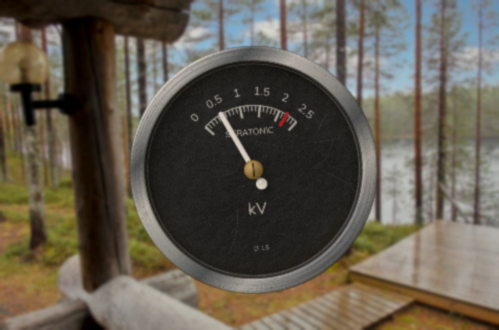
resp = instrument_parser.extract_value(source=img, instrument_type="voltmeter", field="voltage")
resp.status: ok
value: 0.5 kV
